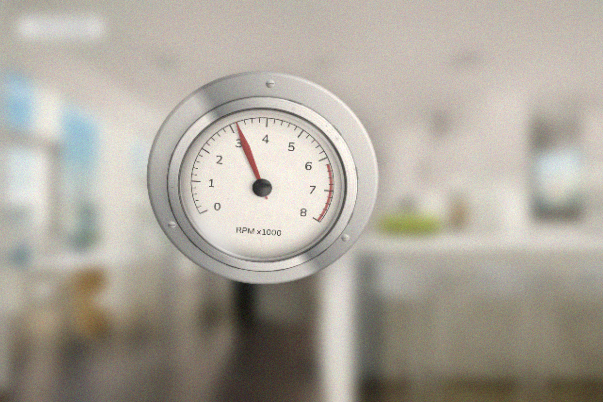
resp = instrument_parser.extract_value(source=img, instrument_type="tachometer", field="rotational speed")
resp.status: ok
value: 3200 rpm
